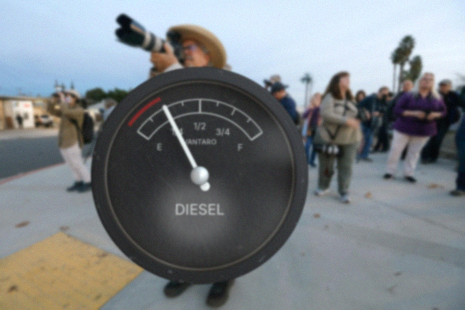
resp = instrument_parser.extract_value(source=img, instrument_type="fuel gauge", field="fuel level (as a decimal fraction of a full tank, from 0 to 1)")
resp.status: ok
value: 0.25
